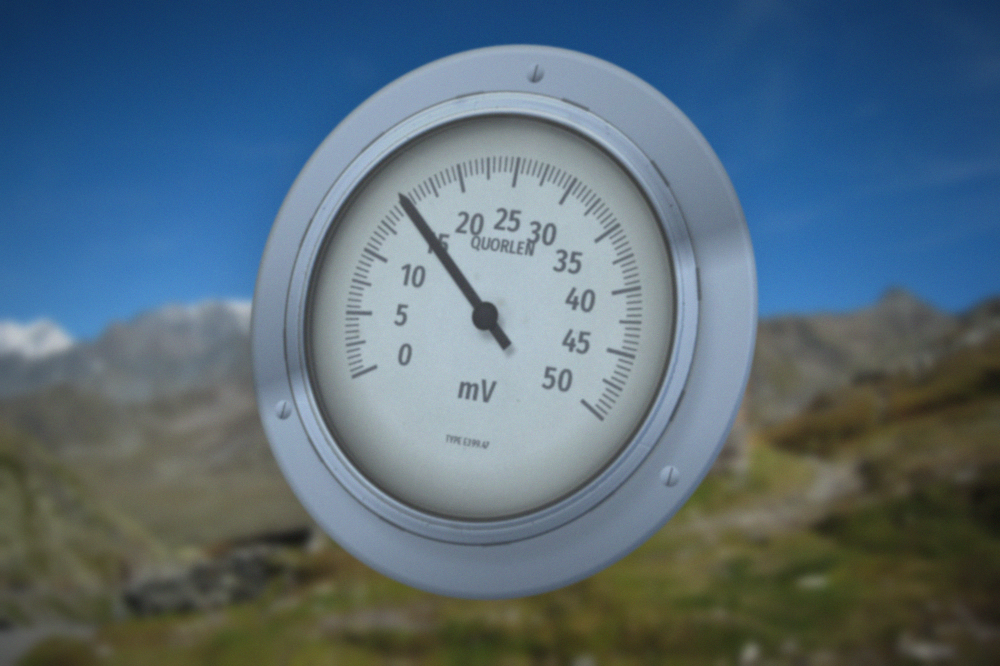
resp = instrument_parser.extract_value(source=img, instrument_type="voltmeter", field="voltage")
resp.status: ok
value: 15 mV
